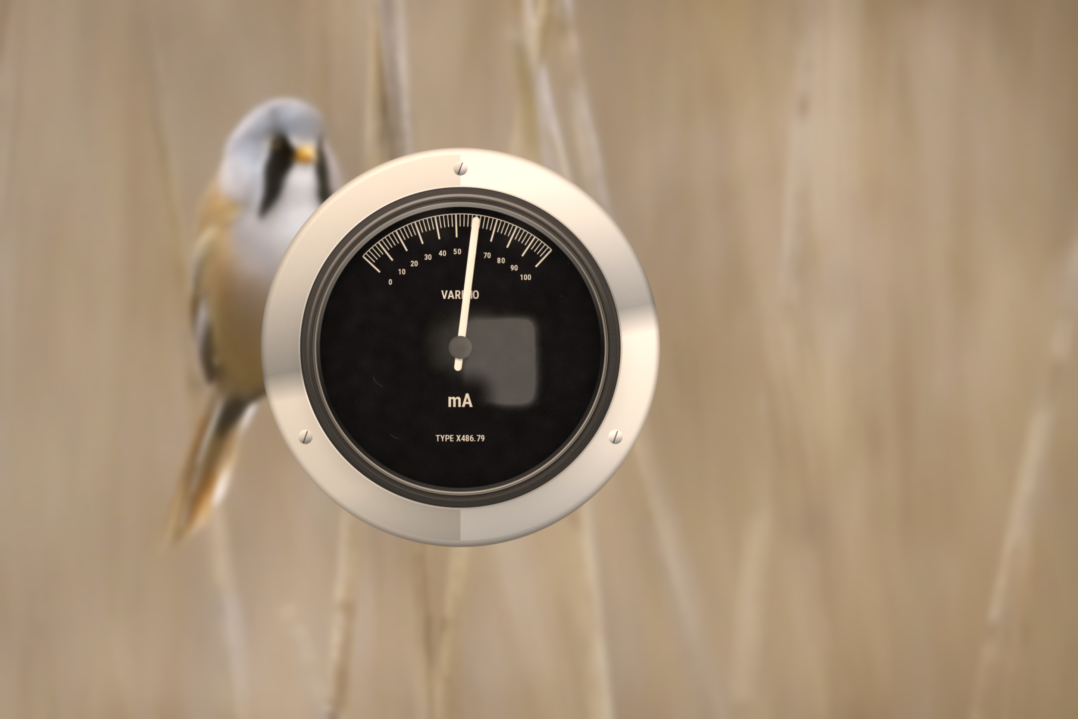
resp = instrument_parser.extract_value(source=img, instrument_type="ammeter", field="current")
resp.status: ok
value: 60 mA
